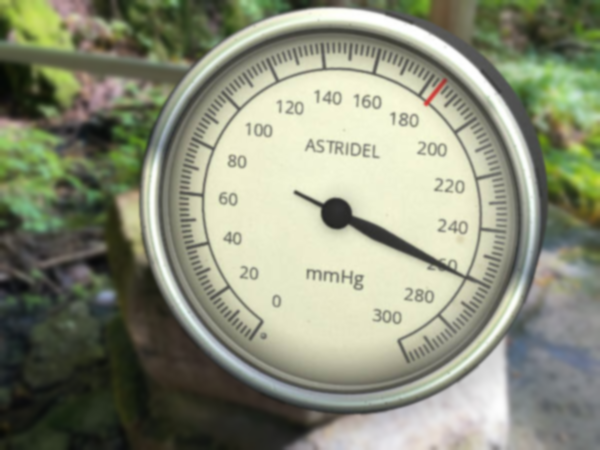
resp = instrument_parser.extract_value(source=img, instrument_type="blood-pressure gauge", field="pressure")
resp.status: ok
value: 260 mmHg
